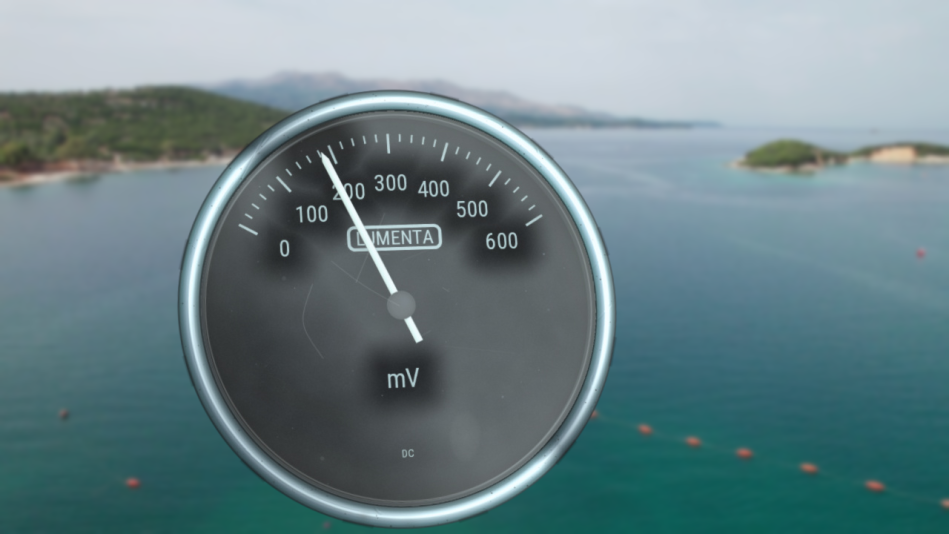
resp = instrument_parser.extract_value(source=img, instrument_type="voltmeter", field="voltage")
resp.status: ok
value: 180 mV
